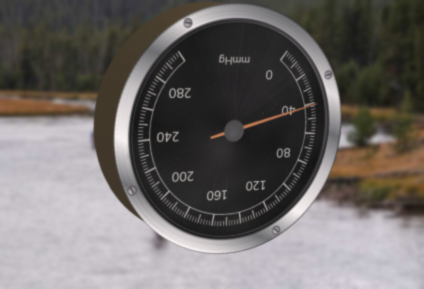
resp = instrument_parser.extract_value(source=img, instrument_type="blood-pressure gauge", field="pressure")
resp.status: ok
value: 40 mmHg
